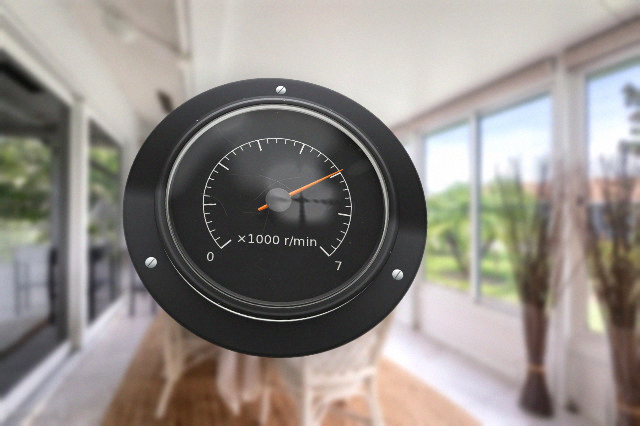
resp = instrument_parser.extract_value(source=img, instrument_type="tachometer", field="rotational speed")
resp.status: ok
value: 5000 rpm
